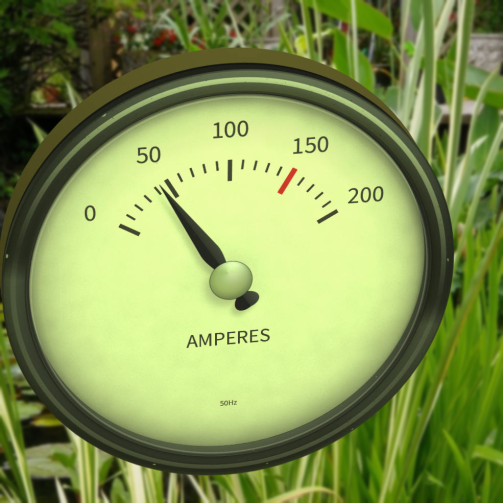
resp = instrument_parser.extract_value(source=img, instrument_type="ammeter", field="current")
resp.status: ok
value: 45 A
